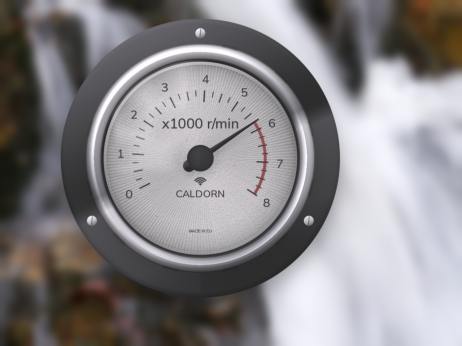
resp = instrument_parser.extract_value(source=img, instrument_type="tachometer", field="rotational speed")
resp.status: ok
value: 5750 rpm
